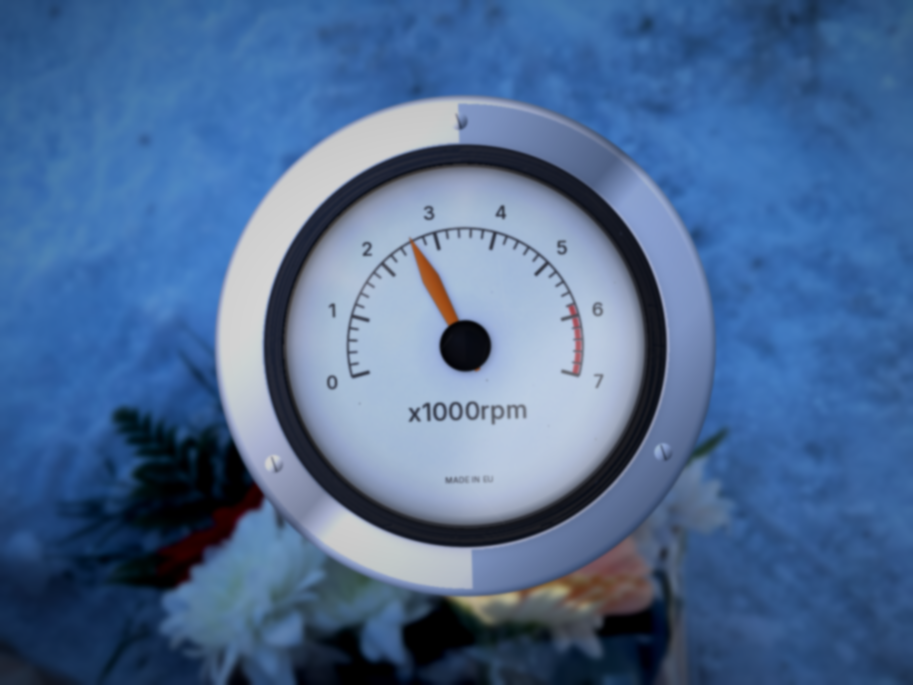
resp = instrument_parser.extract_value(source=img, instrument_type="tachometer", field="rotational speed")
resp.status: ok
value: 2600 rpm
